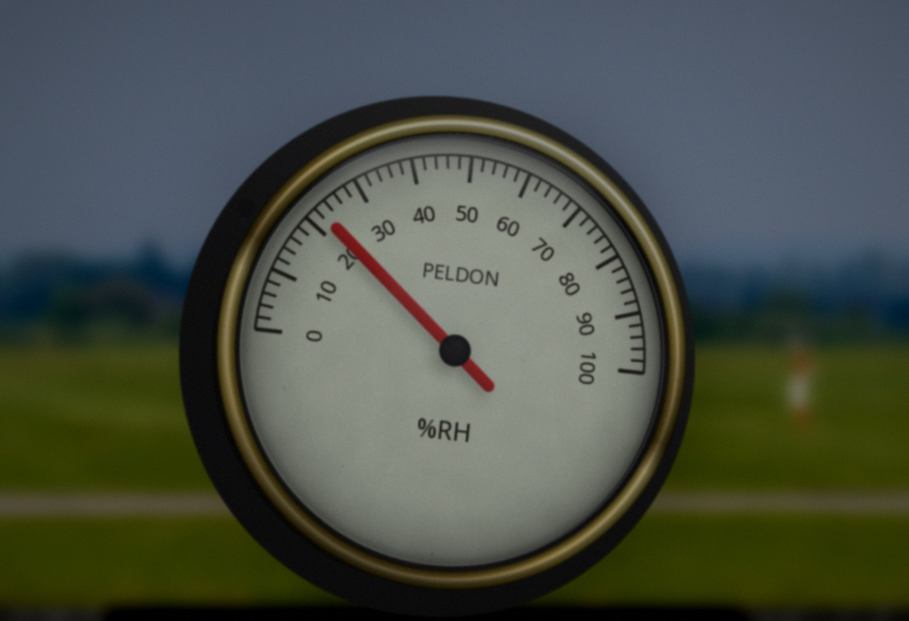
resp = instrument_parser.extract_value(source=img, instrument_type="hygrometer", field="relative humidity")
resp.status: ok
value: 22 %
